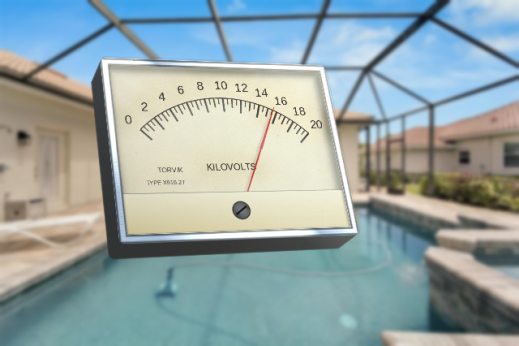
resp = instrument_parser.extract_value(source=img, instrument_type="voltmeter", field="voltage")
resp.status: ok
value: 15.5 kV
